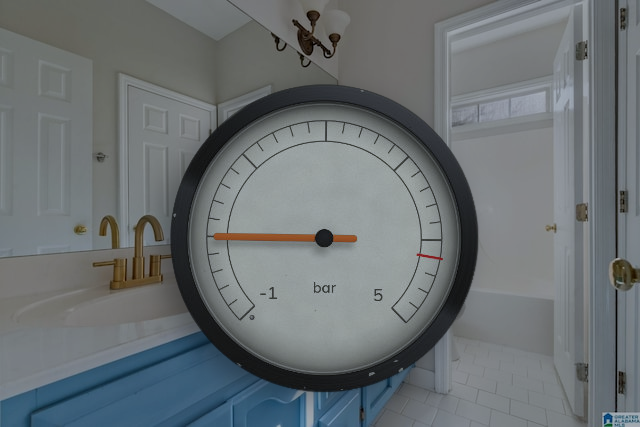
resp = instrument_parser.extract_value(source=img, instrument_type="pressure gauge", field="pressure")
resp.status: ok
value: 0 bar
